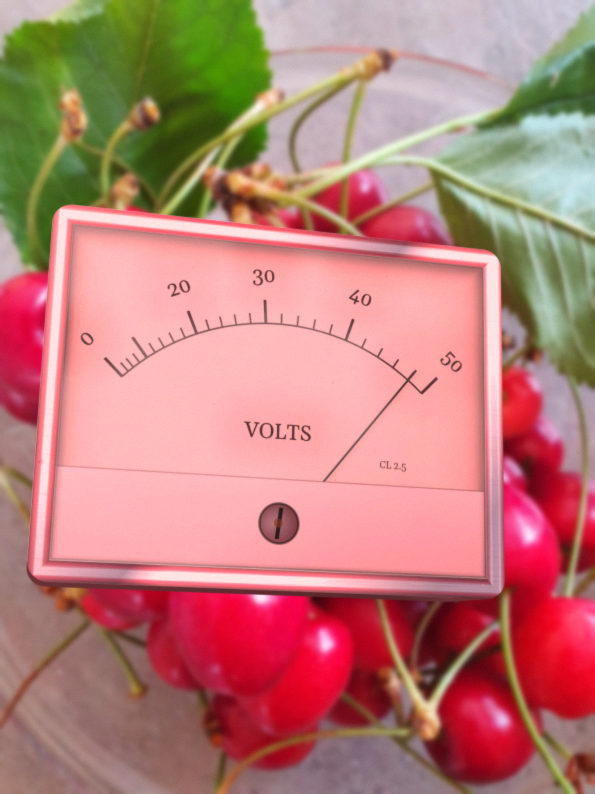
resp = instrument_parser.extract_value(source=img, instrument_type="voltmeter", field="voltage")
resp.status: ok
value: 48 V
